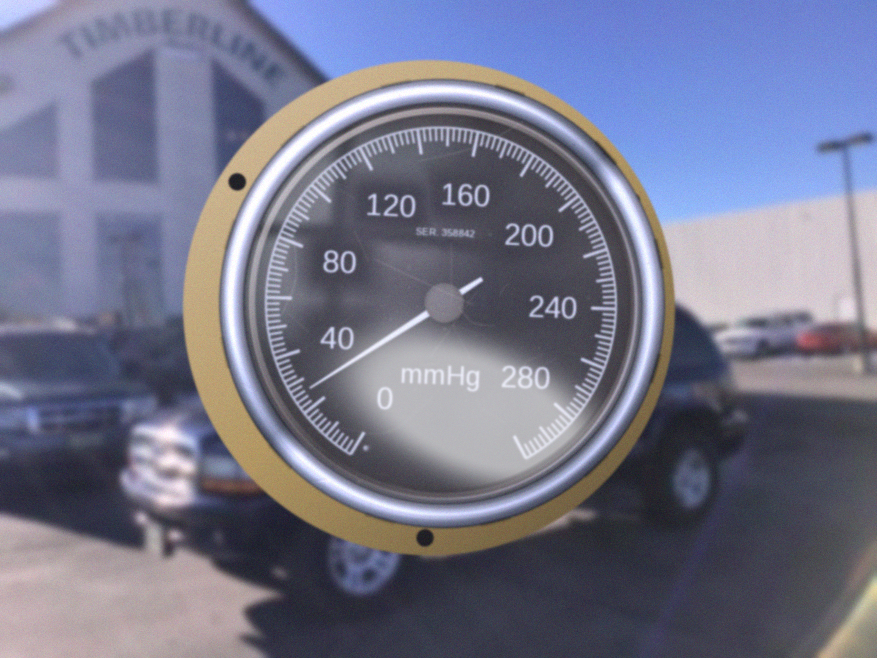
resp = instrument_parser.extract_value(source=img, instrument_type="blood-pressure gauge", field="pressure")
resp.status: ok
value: 26 mmHg
